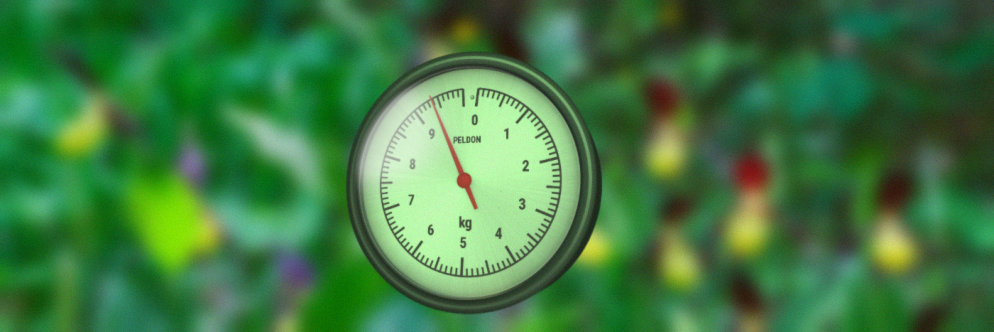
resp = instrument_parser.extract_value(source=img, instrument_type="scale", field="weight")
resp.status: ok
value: 9.4 kg
